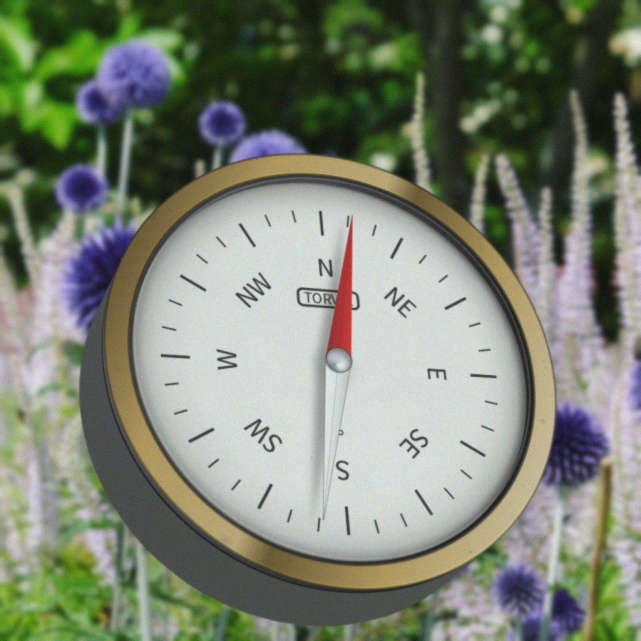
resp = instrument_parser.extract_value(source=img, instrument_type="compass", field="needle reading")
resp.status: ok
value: 10 °
